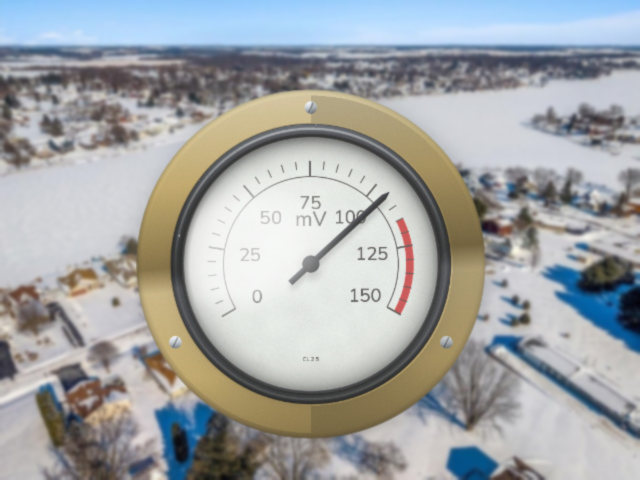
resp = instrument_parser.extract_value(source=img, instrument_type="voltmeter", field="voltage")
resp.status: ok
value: 105 mV
